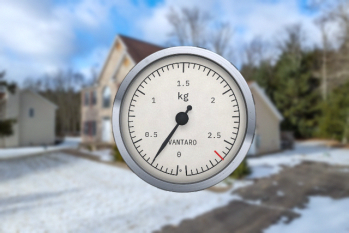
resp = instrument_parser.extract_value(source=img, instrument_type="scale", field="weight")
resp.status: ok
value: 0.25 kg
